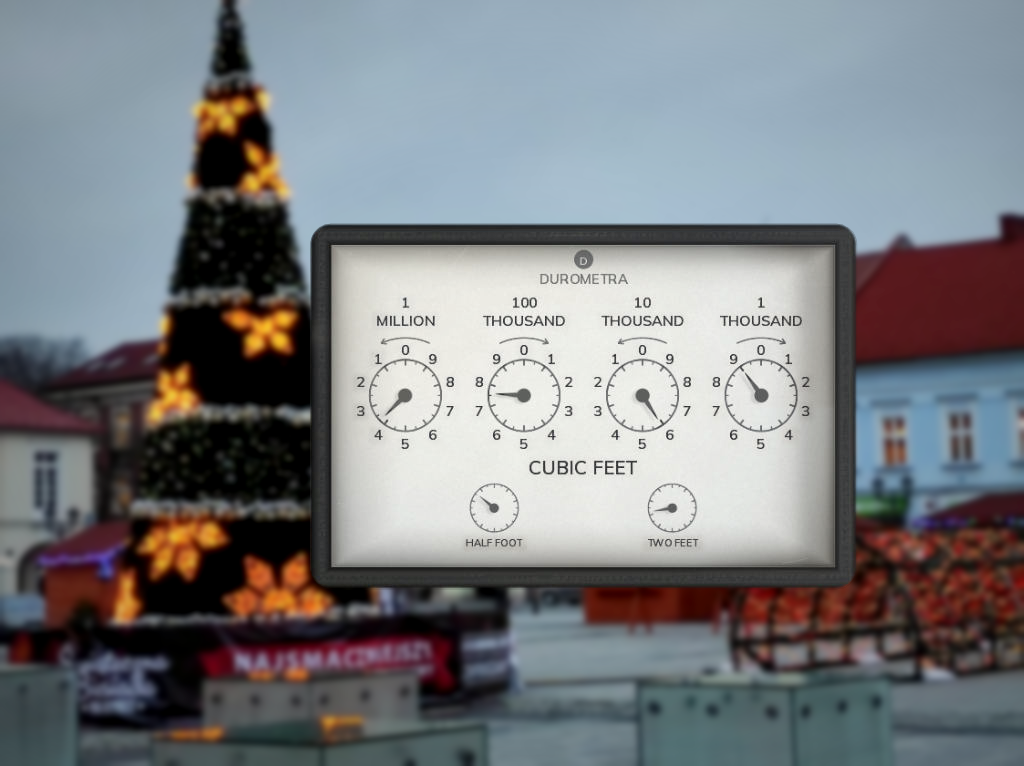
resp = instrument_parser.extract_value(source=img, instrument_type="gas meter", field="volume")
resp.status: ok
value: 375900 ft³
